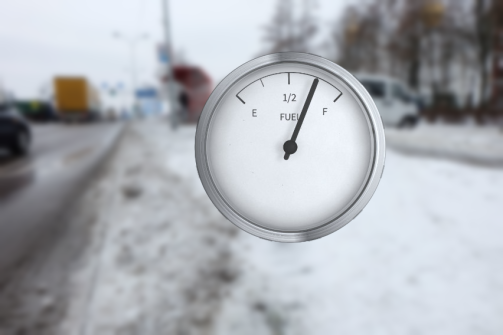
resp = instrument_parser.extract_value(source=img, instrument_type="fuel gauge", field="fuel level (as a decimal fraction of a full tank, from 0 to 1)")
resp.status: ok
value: 0.75
